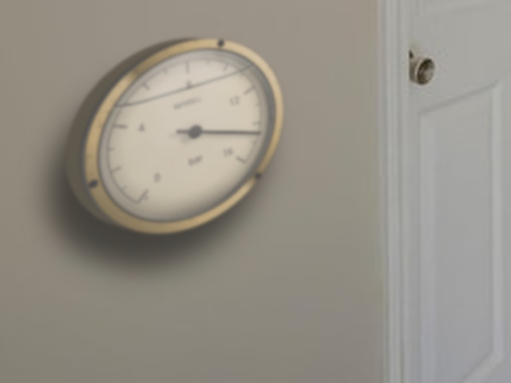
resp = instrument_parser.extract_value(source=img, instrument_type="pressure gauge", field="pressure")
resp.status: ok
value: 14.5 bar
